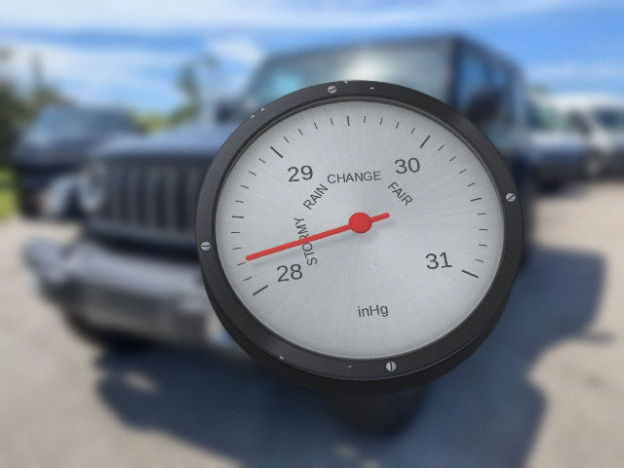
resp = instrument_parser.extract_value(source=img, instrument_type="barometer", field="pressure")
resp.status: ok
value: 28.2 inHg
